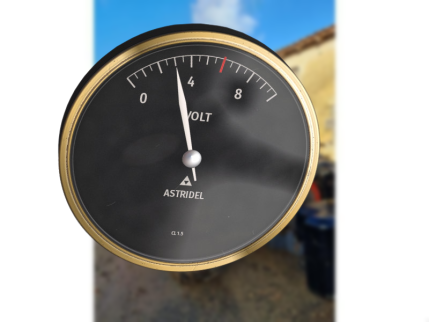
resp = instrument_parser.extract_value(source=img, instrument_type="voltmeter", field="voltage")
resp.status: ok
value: 3 V
